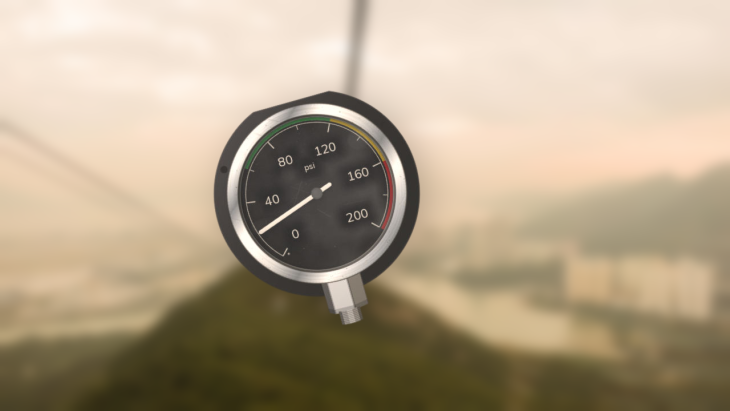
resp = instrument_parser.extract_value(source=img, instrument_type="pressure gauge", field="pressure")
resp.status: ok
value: 20 psi
